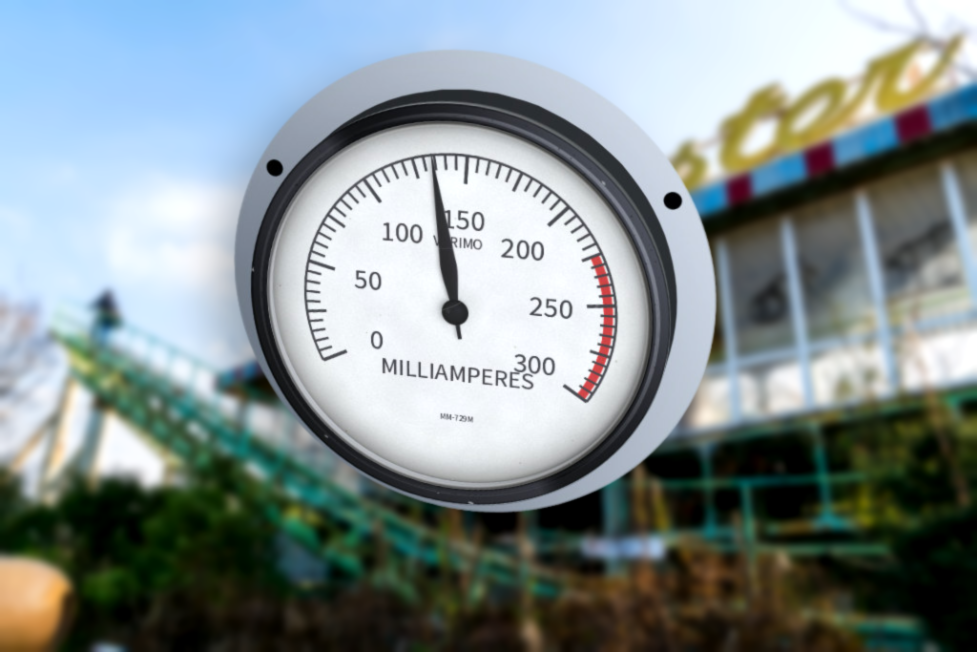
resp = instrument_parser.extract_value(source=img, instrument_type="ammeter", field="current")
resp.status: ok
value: 135 mA
